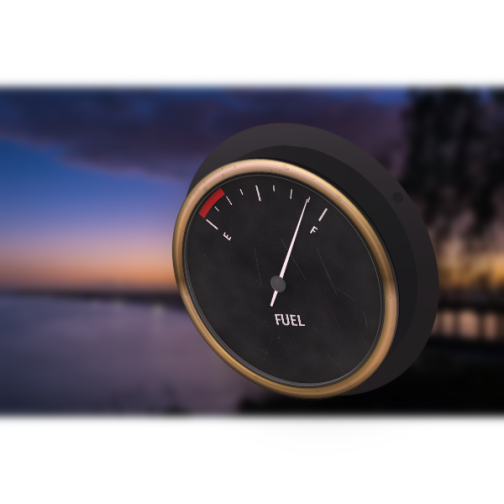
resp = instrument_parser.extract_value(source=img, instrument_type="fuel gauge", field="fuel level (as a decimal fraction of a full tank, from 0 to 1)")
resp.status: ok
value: 0.875
